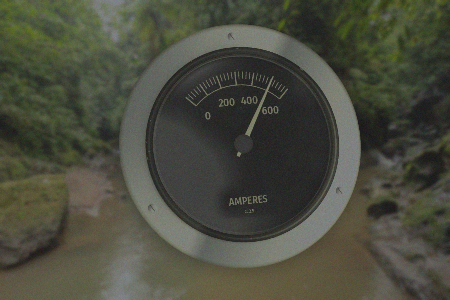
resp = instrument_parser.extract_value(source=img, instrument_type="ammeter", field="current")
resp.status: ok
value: 500 A
